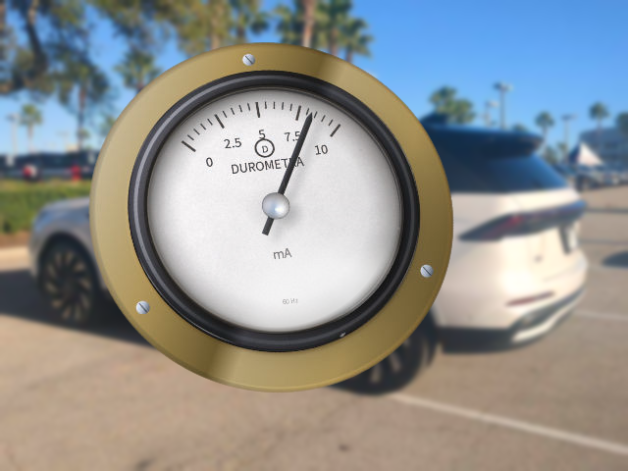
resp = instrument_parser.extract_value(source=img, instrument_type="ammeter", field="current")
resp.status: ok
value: 8.25 mA
